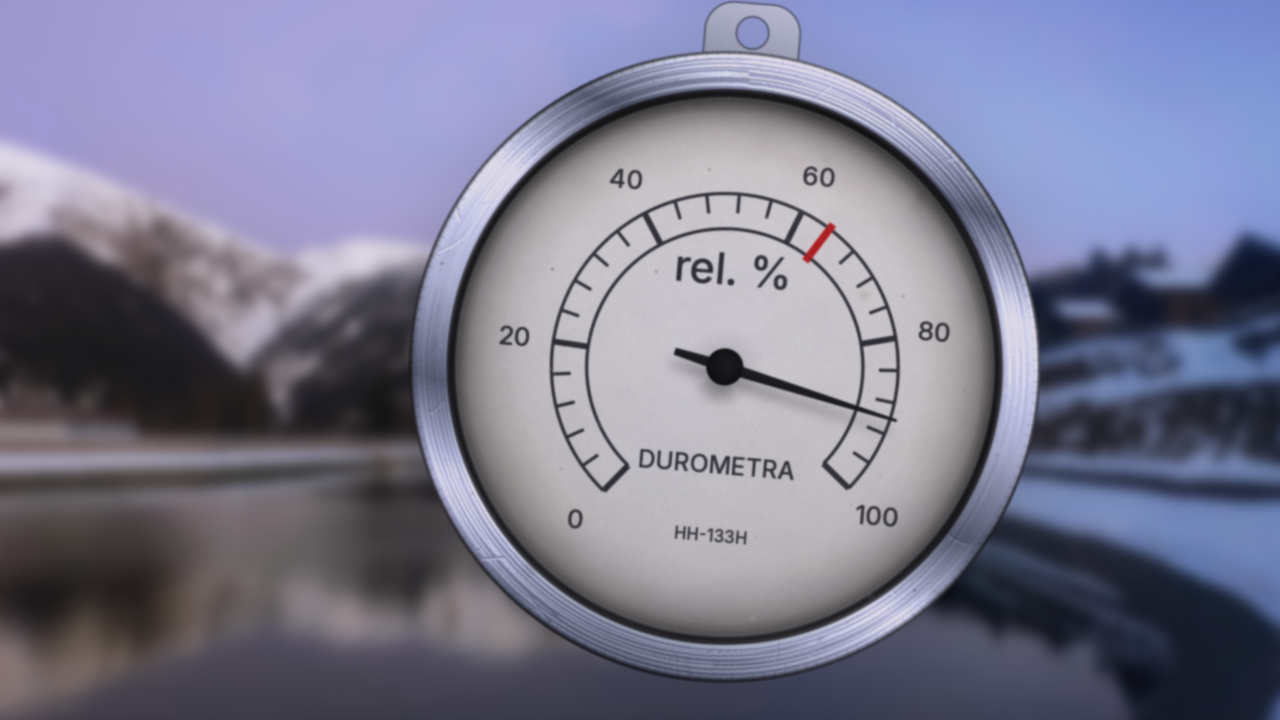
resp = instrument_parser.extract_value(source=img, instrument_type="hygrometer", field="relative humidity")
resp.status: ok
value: 90 %
